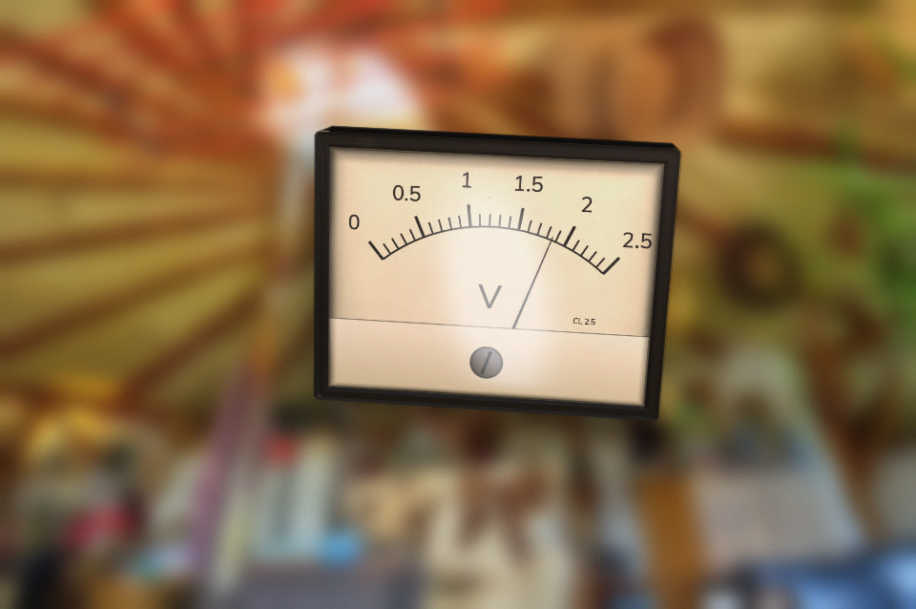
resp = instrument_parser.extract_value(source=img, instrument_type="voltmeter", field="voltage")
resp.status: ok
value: 1.85 V
